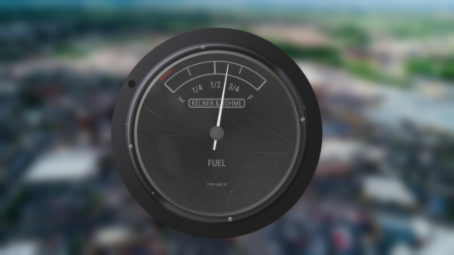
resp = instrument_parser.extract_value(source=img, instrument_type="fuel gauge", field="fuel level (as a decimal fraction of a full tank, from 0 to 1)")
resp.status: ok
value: 0.625
